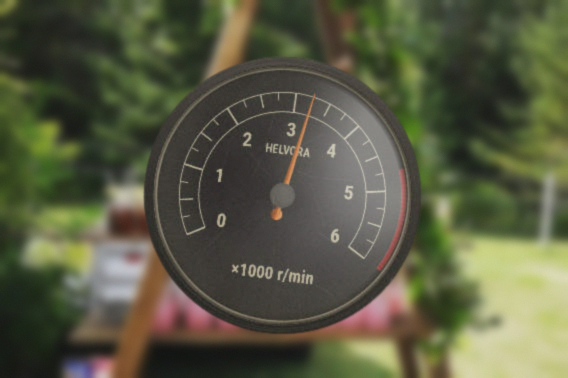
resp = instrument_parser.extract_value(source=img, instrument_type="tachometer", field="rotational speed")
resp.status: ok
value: 3250 rpm
